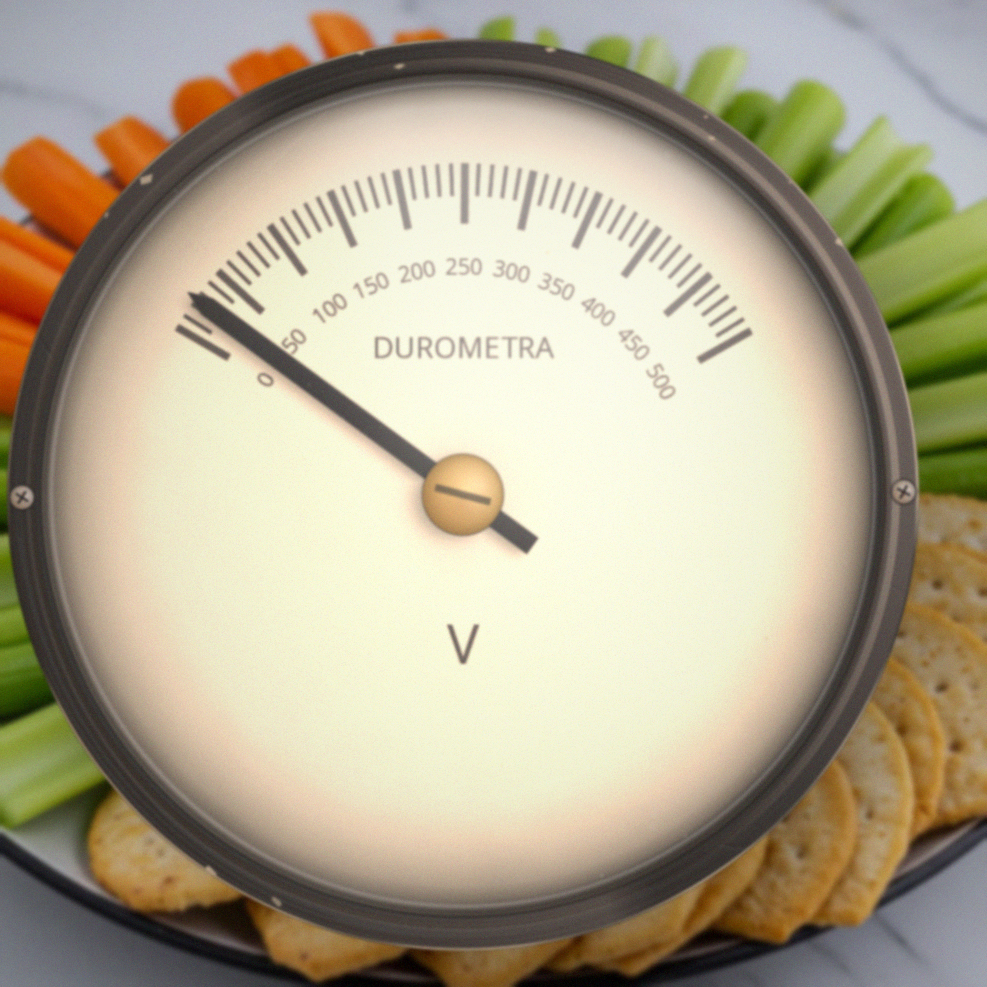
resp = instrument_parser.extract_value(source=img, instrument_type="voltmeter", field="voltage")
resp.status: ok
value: 25 V
